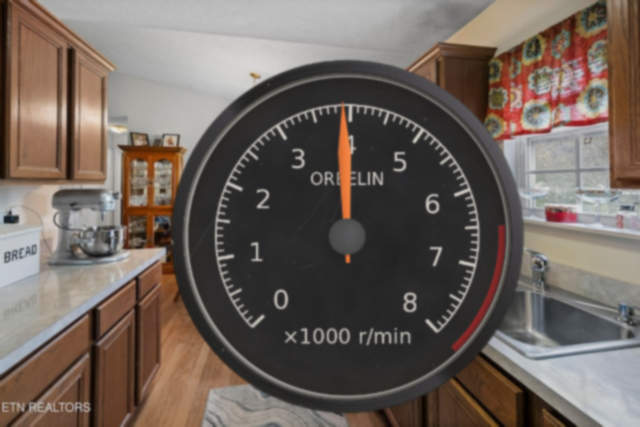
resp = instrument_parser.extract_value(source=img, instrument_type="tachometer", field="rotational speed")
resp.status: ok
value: 3900 rpm
